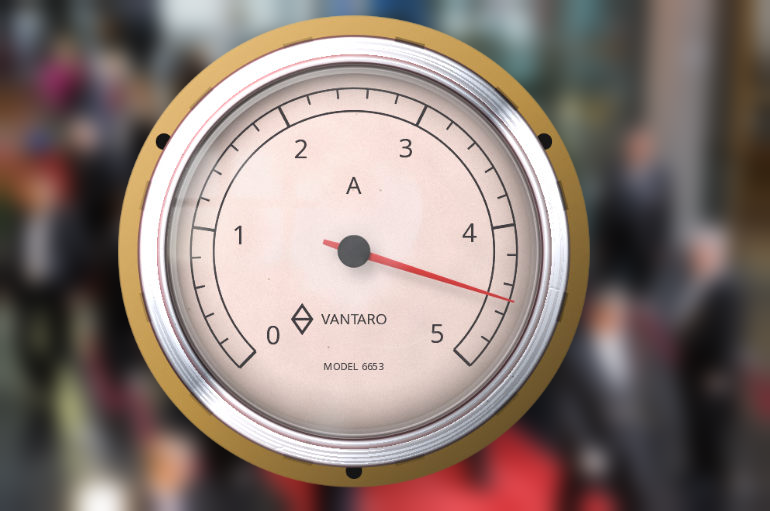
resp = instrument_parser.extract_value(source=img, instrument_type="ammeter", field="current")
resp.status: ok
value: 4.5 A
